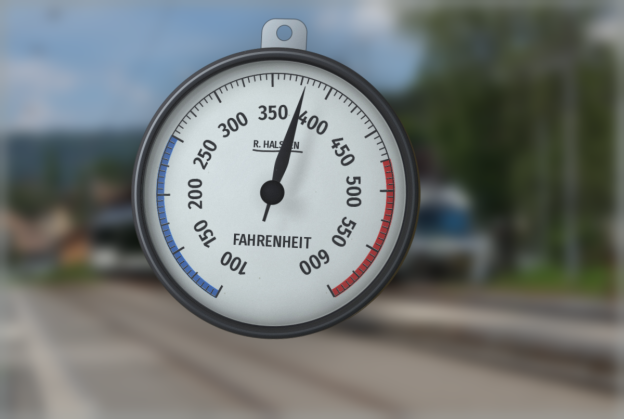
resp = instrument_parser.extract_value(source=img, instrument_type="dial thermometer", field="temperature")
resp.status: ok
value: 380 °F
